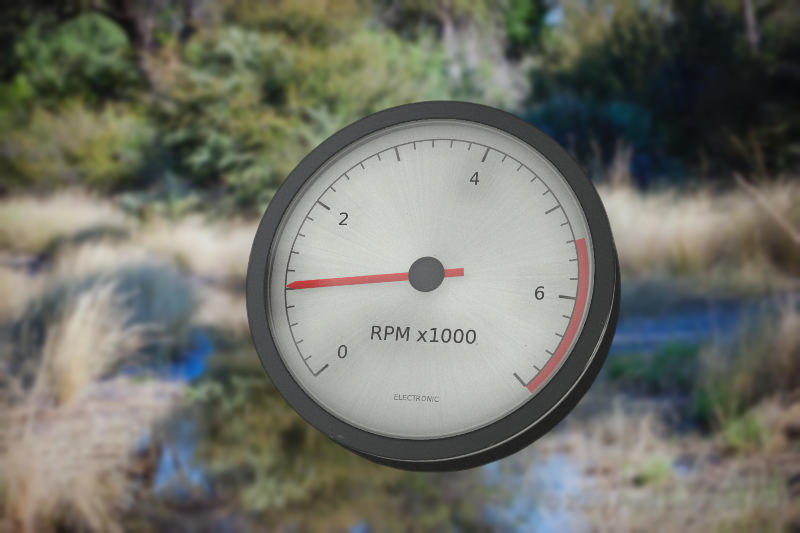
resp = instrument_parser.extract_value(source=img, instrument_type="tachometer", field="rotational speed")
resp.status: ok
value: 1000 rpm
